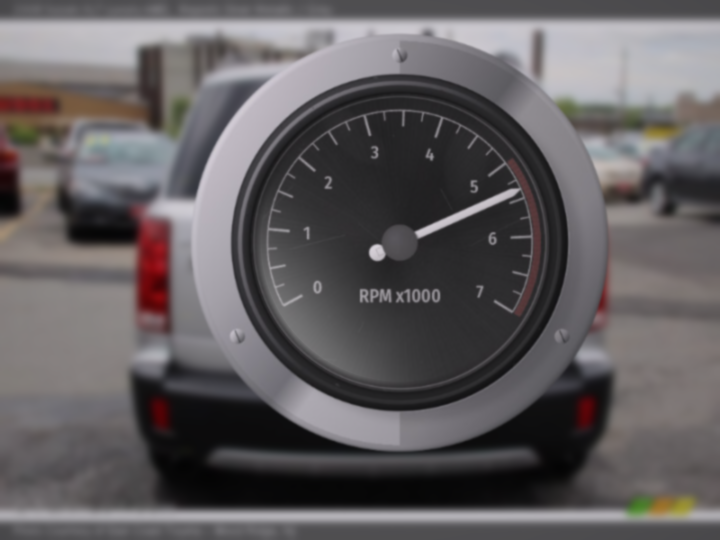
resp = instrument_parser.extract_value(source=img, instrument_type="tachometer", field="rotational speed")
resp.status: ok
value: 5375 rpm
